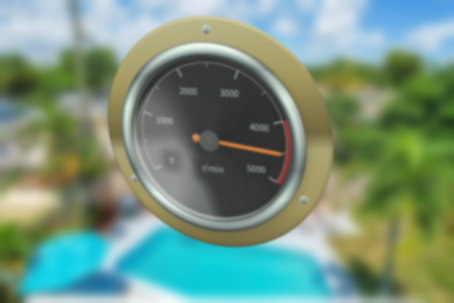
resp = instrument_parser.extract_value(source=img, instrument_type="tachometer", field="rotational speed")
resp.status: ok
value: 4500 rpm
